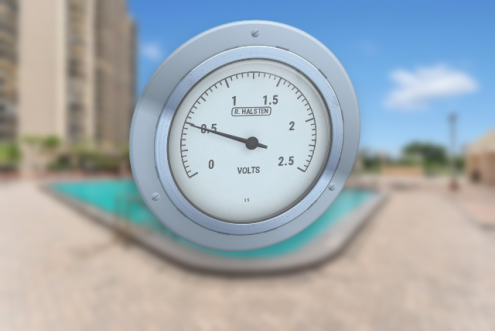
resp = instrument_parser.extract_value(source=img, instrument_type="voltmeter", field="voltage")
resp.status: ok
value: 0.5 V
